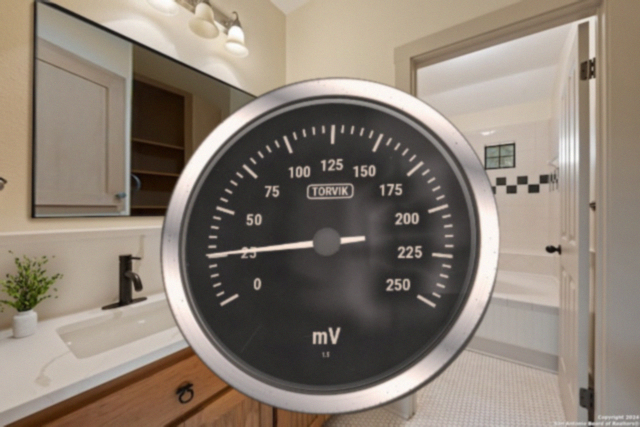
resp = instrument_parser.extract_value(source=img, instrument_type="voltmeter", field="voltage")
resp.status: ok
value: 25 mV
